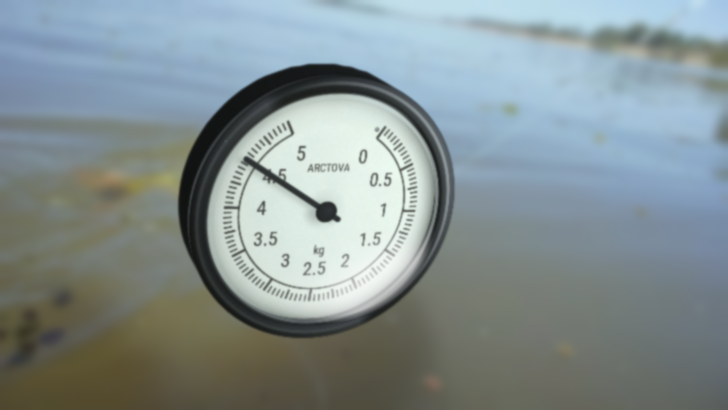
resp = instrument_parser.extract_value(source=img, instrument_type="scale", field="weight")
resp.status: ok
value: 4.5 kg
